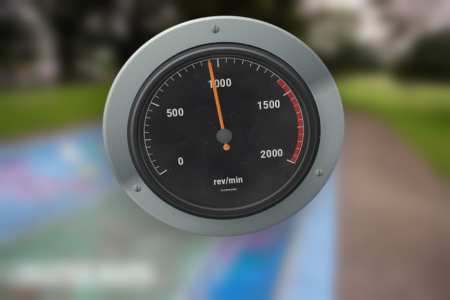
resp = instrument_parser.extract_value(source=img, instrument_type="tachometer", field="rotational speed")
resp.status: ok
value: 950 rpm
